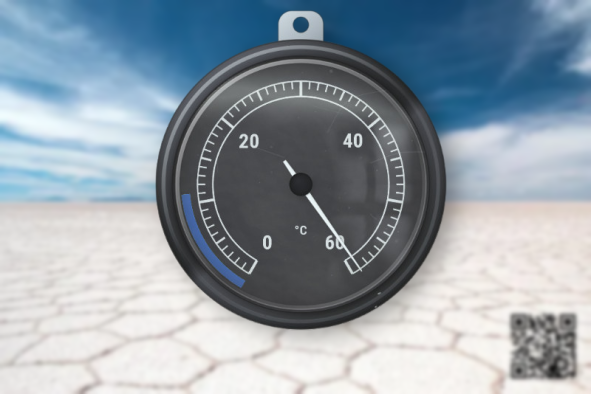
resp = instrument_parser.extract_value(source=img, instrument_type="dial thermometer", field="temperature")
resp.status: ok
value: 59 °C
